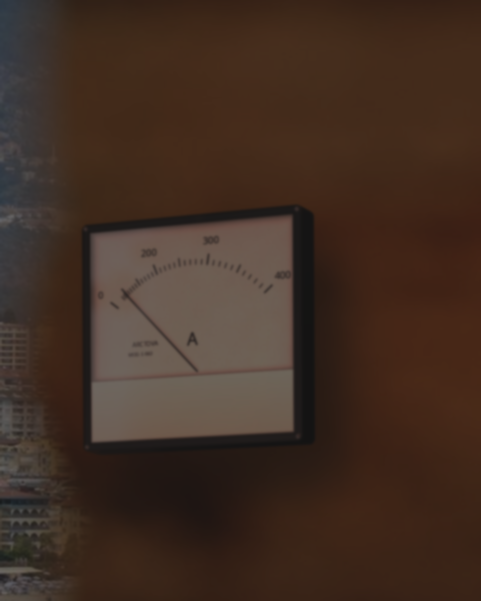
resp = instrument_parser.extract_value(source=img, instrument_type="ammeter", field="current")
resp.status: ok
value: 100 A
